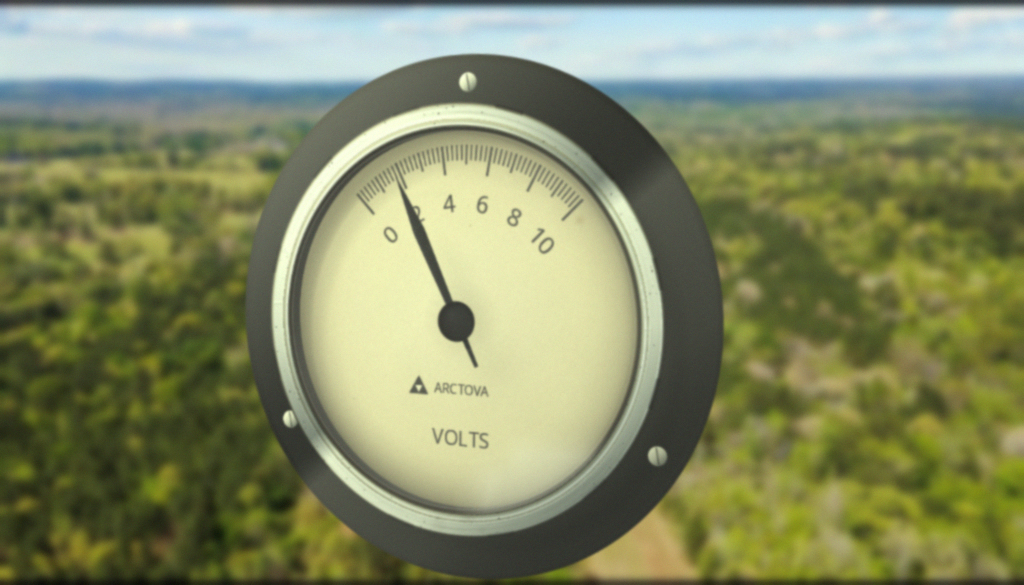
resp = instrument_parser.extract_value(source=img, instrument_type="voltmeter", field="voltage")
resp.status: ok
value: 2 V
